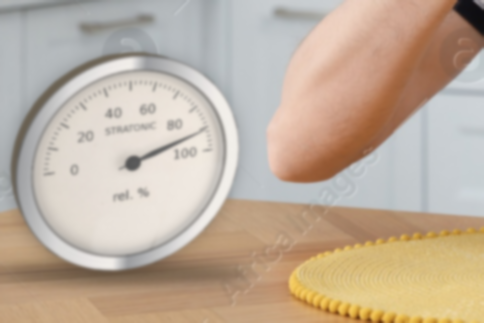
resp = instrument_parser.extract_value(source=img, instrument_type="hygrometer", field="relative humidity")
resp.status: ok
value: 90 %
